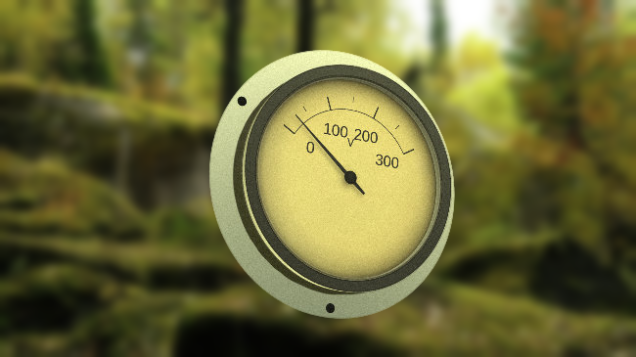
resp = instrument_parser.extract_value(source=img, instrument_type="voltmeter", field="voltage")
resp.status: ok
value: 25 V
